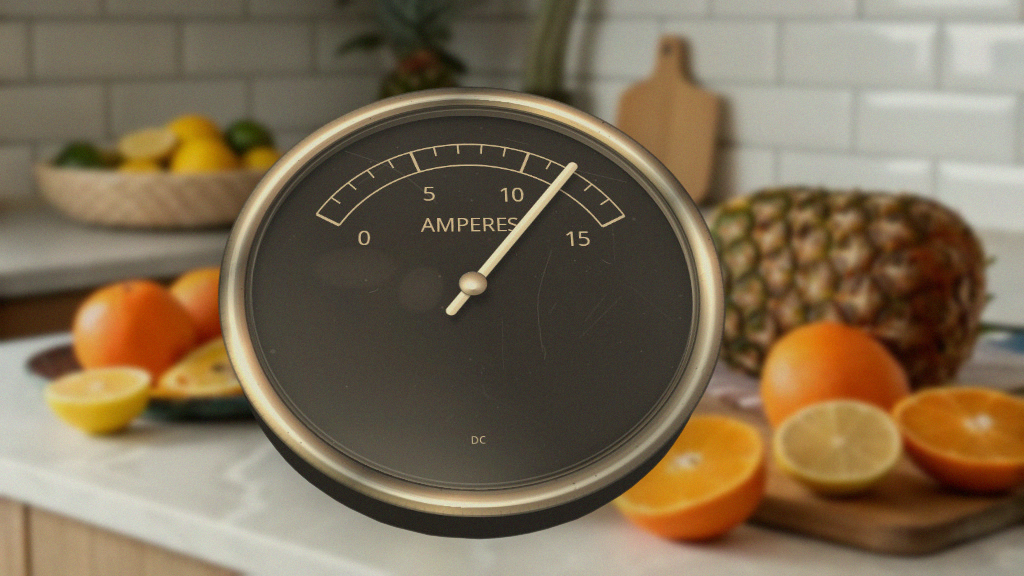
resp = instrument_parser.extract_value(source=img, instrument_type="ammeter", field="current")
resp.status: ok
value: 12 A
